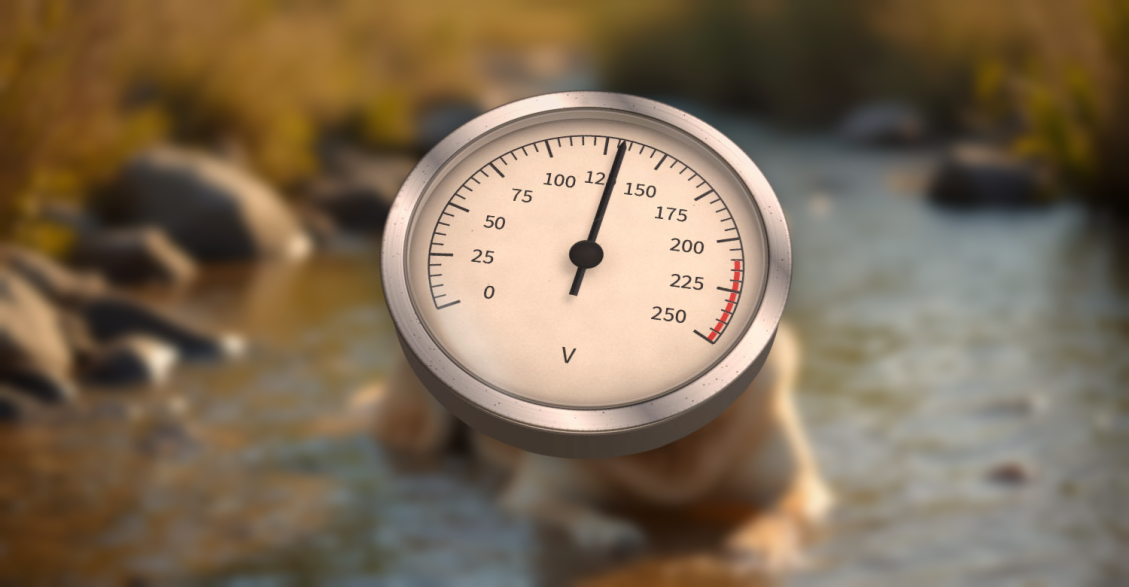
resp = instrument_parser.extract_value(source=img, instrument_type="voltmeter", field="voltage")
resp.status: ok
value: 132.5 V
